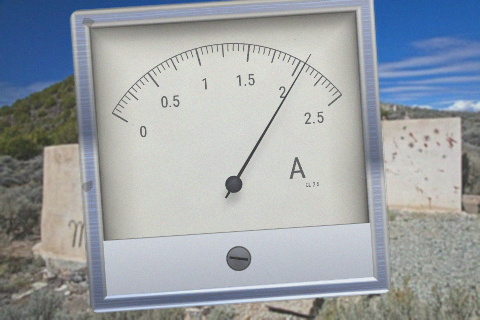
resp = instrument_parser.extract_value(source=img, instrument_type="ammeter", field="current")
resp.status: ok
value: 2.05 A
